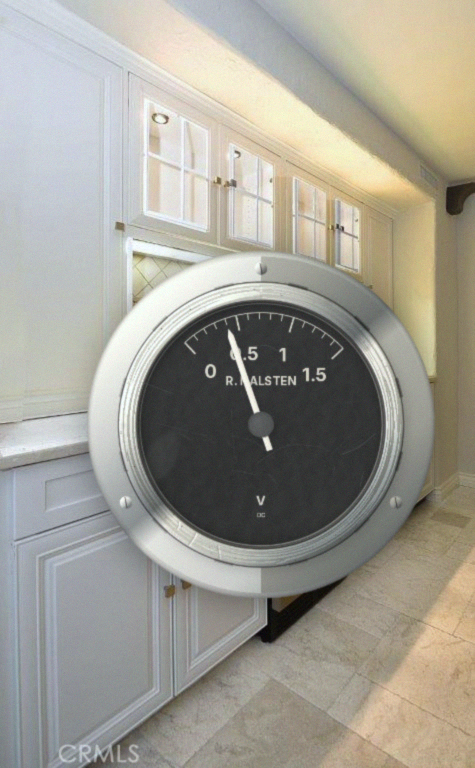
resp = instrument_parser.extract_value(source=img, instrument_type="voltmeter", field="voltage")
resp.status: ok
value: 0.4 V
